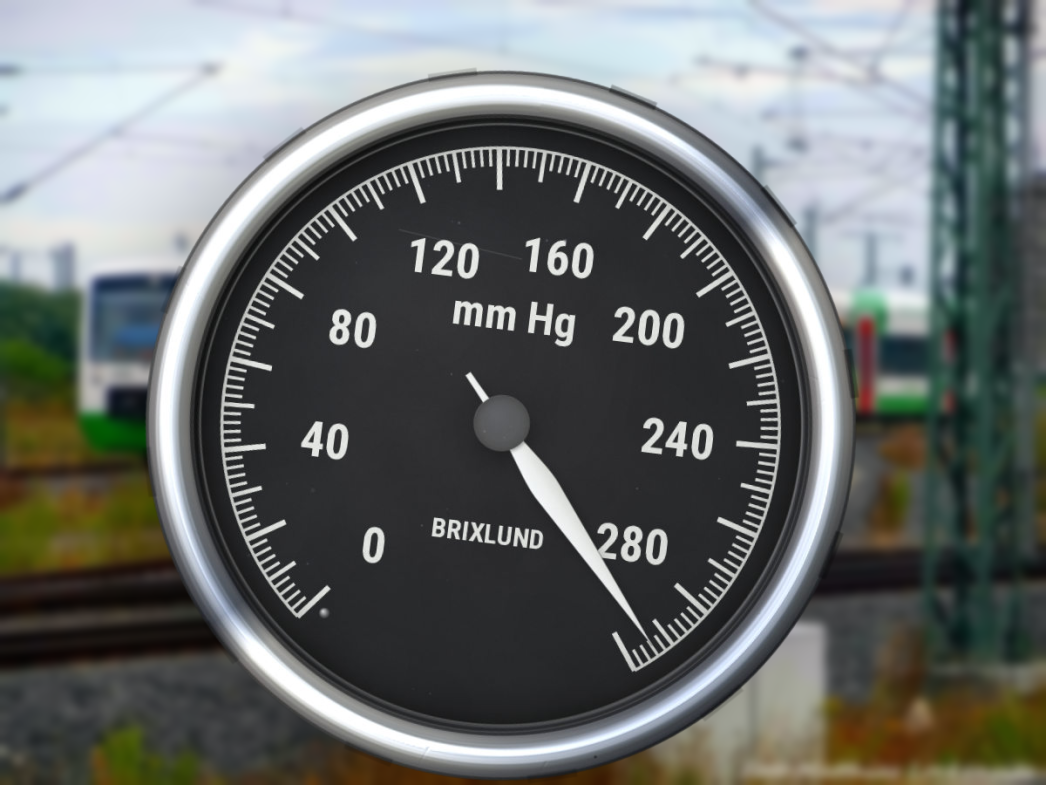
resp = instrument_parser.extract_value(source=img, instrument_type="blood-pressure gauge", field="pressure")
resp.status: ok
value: 294 mmHg
